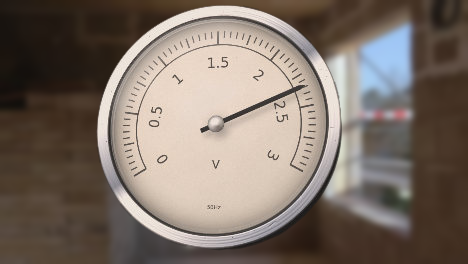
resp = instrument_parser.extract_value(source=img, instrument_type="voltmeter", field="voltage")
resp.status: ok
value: 2.35 V
